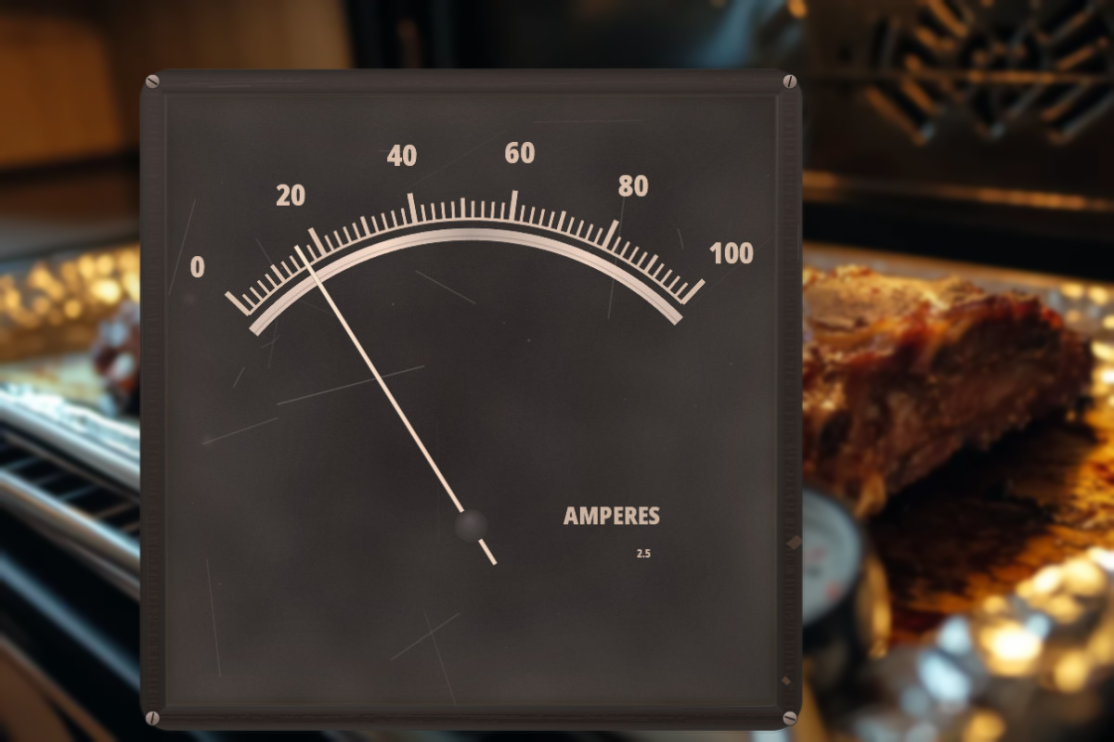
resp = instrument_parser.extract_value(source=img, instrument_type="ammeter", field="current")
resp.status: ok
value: 16 A
